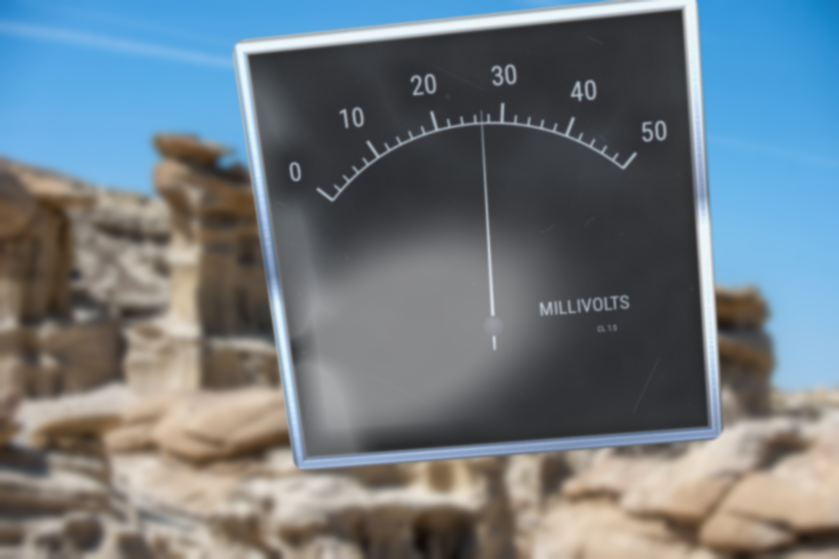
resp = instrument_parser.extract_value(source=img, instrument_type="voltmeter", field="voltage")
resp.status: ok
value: 27 mV
